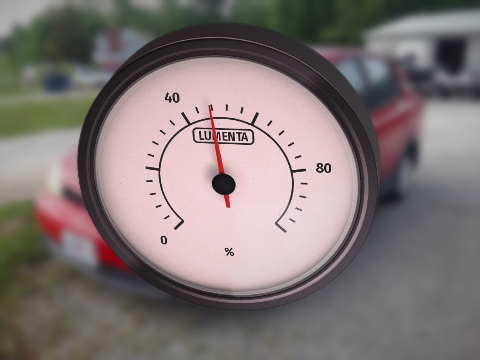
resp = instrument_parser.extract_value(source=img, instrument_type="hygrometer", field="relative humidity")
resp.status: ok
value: 48 %
